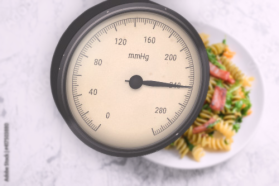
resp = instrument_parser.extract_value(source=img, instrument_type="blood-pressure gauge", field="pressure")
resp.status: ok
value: 240 mmHg
